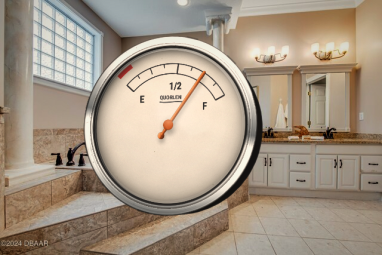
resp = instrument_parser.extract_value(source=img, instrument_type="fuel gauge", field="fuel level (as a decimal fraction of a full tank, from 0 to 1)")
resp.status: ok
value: 0.75
